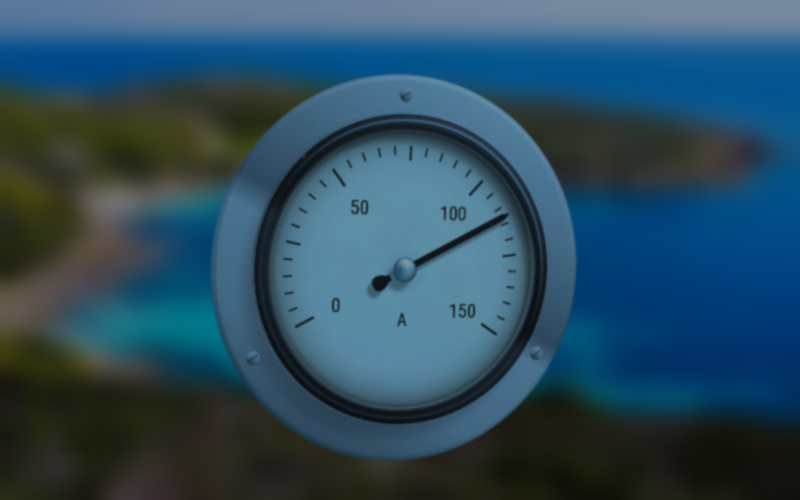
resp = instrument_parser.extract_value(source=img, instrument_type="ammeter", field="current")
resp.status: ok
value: 112.5 A
